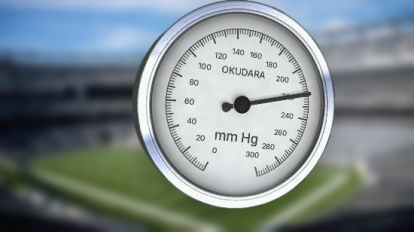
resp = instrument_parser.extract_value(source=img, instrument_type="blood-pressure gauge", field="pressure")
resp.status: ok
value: 220 mmHg
